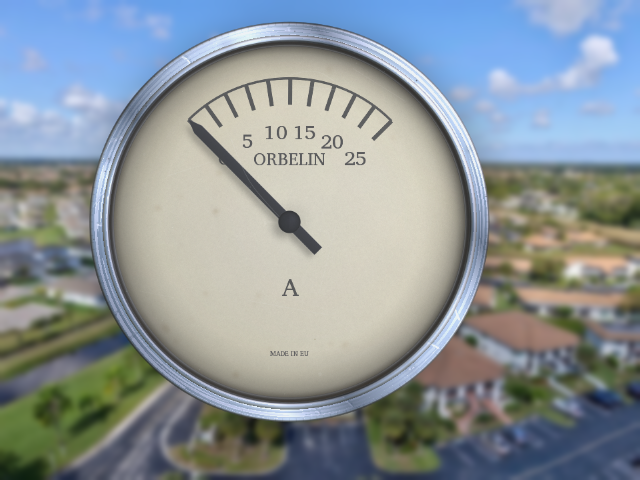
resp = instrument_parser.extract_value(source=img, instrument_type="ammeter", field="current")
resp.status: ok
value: 0 A
